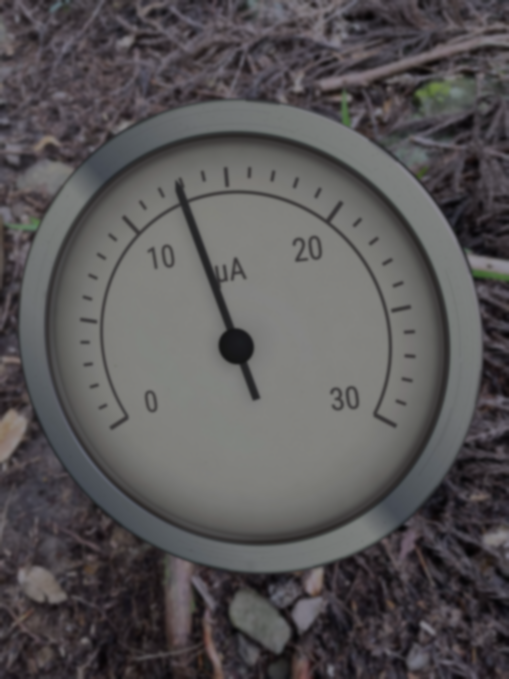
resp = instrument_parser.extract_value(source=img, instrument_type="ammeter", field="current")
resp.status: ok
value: 13 µA
